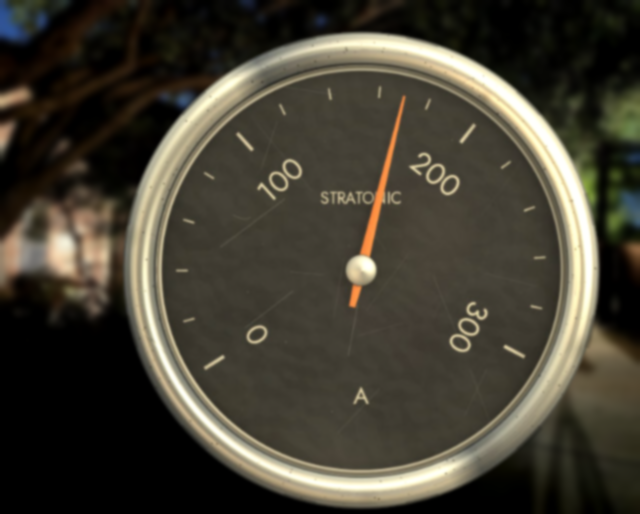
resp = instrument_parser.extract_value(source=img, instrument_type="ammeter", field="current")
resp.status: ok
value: 170 A
